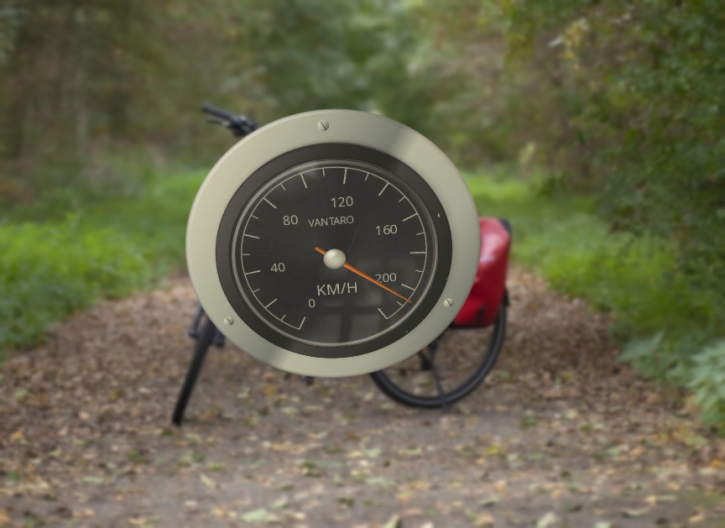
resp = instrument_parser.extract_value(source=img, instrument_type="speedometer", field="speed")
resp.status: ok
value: 205 km/h
